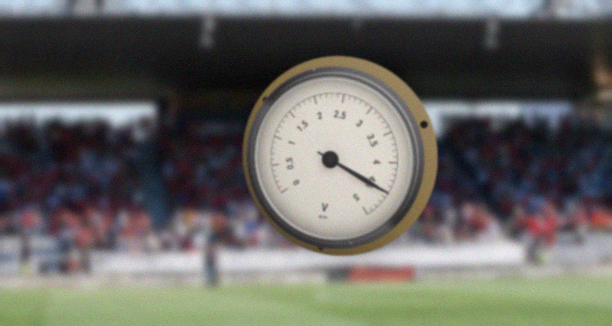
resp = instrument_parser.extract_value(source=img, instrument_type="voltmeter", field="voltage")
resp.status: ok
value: 4.5 V
